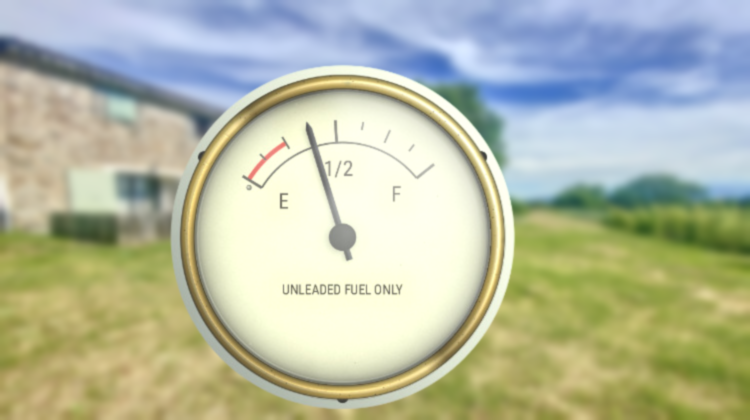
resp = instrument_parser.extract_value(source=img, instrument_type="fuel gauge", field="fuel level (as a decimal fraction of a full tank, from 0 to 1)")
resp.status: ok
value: 0.375
